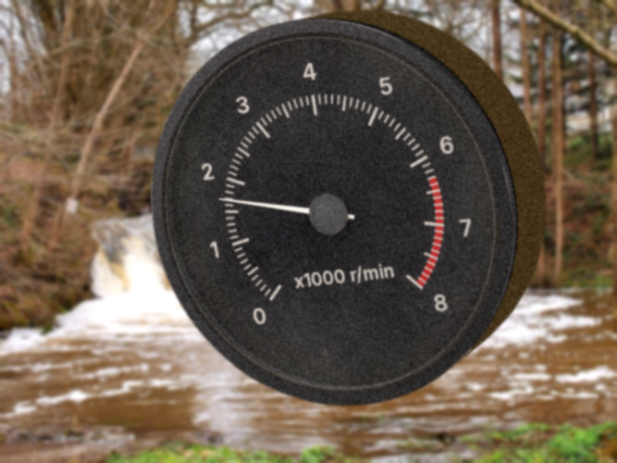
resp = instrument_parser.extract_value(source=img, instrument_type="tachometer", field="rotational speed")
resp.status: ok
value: 1700 rpm
